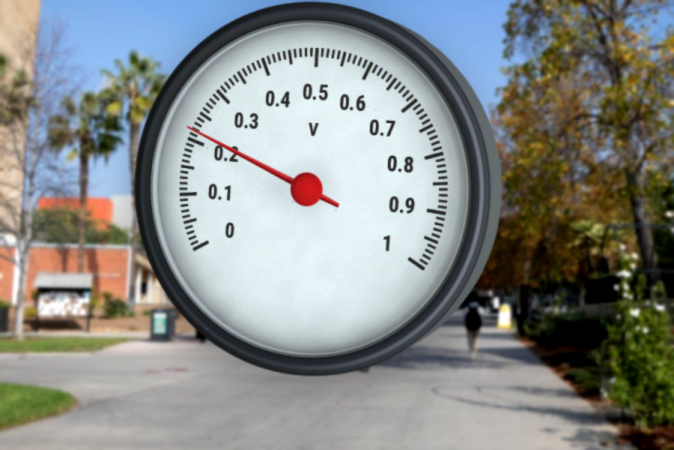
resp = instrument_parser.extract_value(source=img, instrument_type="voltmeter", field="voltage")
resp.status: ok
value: 0.22 V
